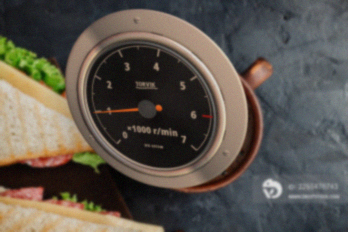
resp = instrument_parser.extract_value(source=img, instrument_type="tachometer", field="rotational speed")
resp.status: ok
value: 1000 rpm
